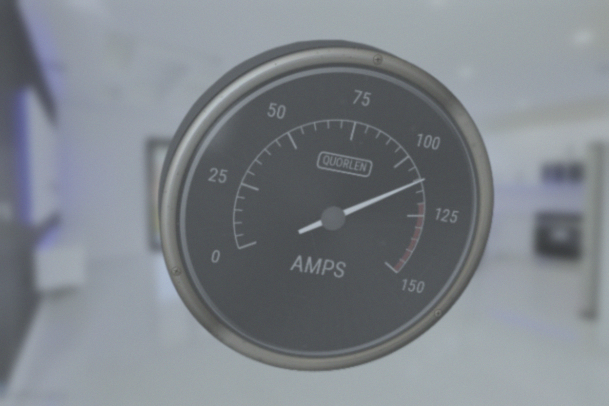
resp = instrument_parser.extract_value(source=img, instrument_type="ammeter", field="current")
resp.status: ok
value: 110 A
